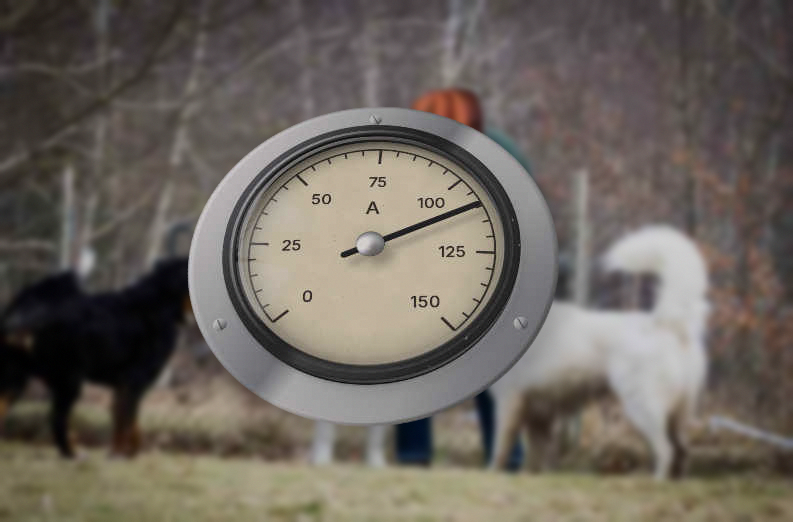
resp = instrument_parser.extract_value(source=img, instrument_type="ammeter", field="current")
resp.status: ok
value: 110 A
